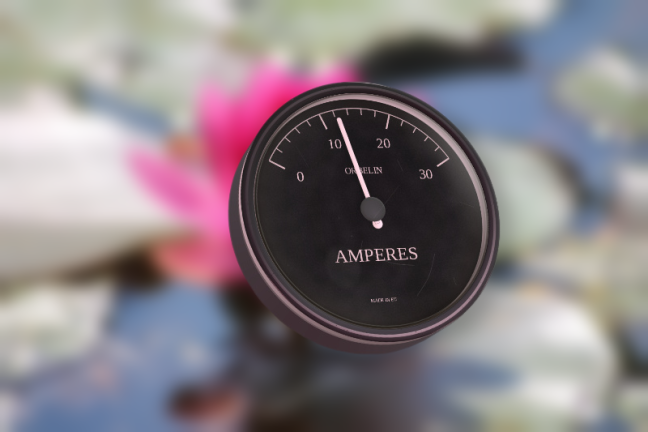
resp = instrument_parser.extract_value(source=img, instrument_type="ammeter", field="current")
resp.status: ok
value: 12 A
